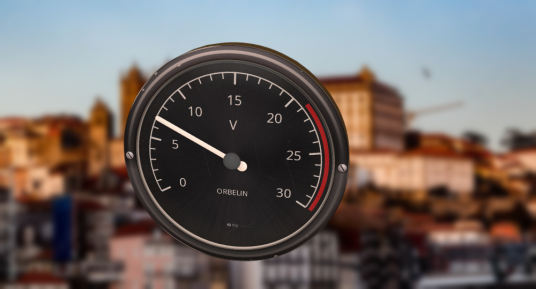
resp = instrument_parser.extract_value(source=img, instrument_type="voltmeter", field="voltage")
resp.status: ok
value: 7 V
